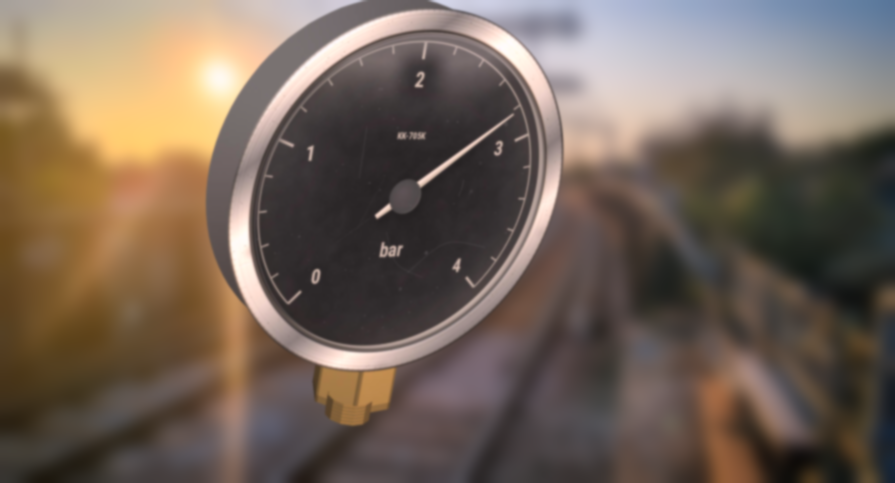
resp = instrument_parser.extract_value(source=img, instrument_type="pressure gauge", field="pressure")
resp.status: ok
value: 2.8 bar
